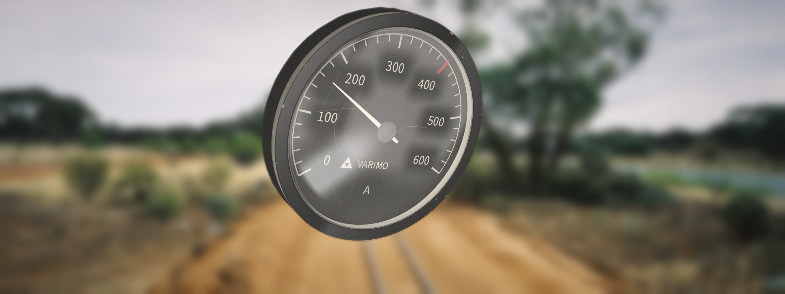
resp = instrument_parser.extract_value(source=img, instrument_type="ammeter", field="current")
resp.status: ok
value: 160 A
